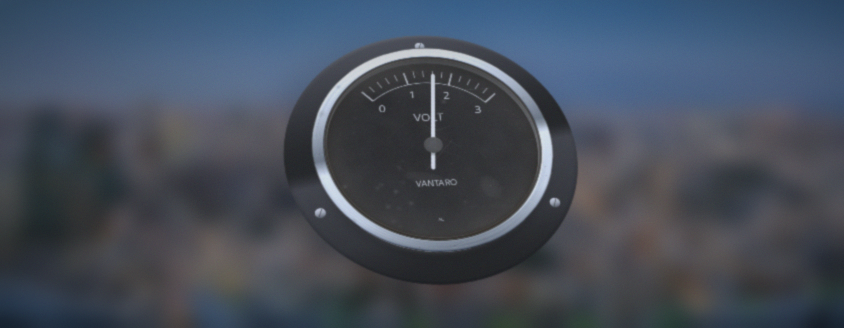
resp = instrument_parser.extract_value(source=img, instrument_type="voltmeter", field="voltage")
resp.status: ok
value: 1.6 V
